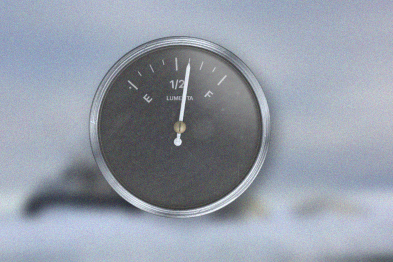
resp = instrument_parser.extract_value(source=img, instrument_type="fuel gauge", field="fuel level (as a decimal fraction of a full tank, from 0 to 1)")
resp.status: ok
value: 0.625
